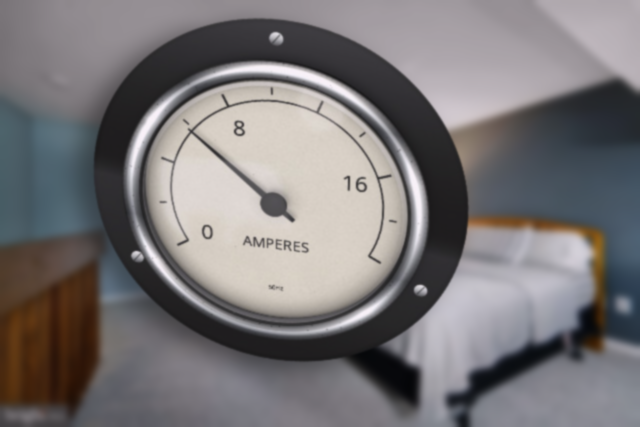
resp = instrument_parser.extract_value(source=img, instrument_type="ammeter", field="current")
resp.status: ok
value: 6 A
